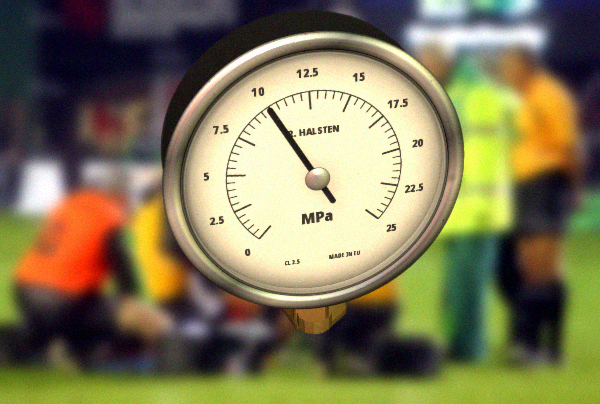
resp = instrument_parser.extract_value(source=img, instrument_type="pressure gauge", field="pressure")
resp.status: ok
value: 10 MPa
